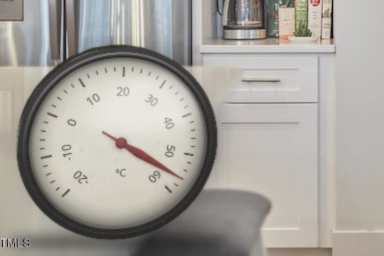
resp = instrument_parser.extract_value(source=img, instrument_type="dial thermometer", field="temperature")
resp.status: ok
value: 56 °C
